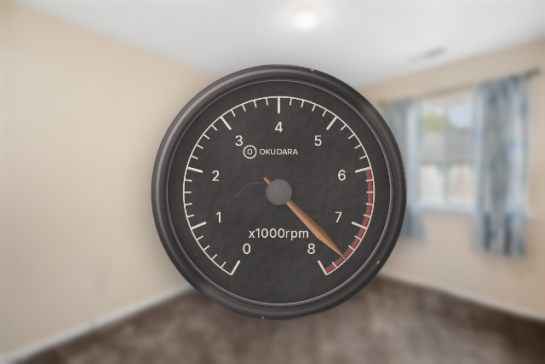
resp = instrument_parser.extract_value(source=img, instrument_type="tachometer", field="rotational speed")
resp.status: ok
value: 7600 rpm
